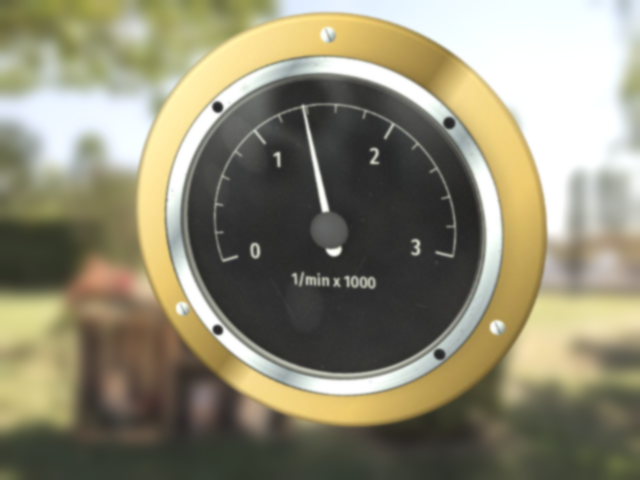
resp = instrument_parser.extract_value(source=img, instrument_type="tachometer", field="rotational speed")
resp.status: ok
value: 1400 rpm
